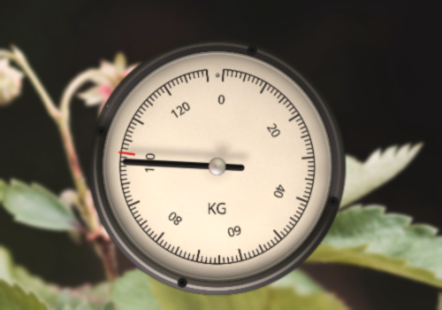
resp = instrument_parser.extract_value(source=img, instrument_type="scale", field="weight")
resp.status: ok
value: 100 kg
